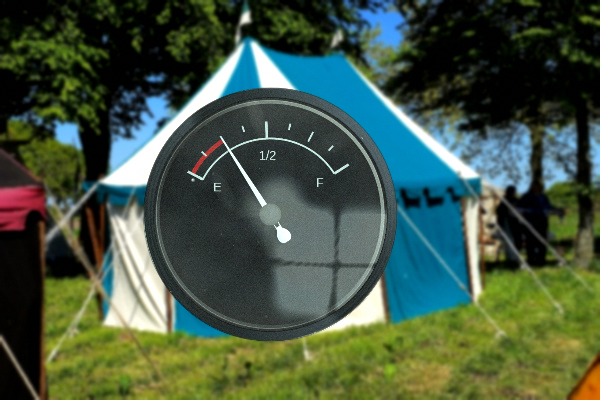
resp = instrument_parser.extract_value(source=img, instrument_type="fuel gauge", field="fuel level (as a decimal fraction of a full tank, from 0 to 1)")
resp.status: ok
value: 0.25
